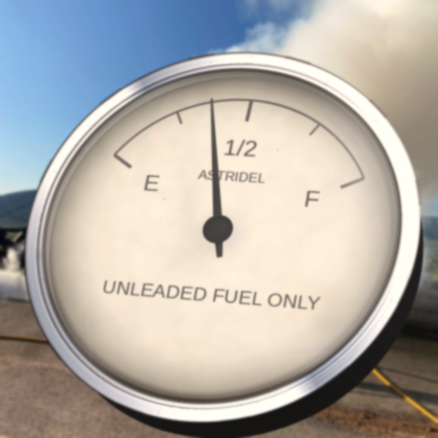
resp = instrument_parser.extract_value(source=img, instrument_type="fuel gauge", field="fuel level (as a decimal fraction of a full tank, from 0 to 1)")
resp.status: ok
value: 0.375
